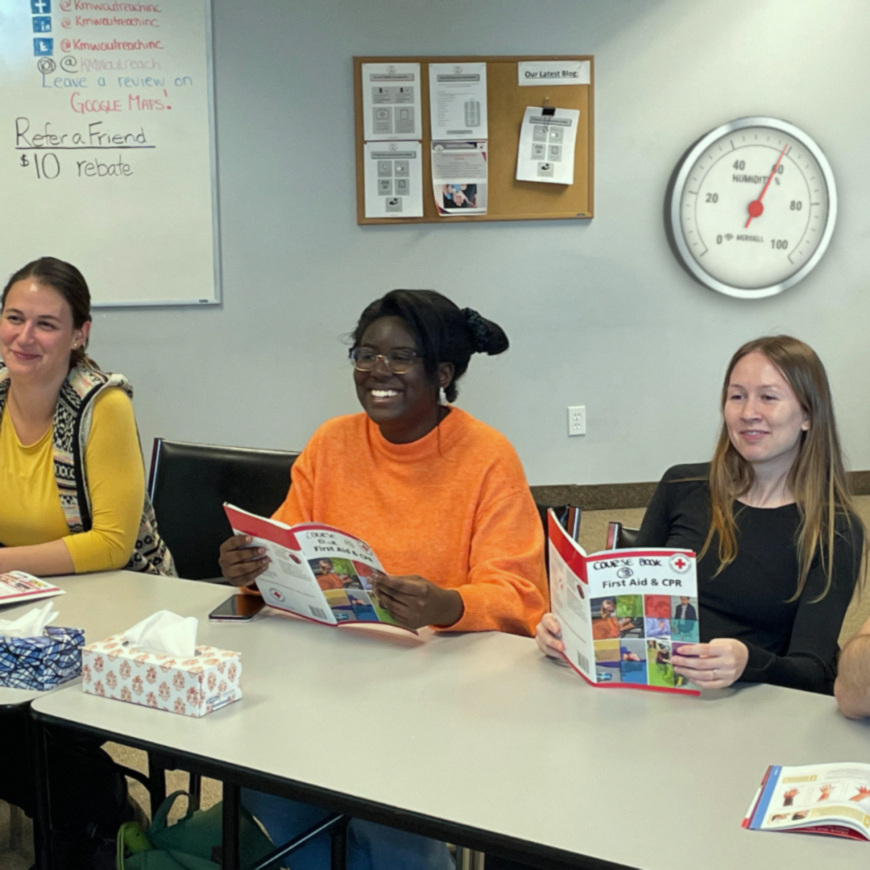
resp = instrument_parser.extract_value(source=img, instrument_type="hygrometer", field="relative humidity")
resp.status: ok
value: 58 %
